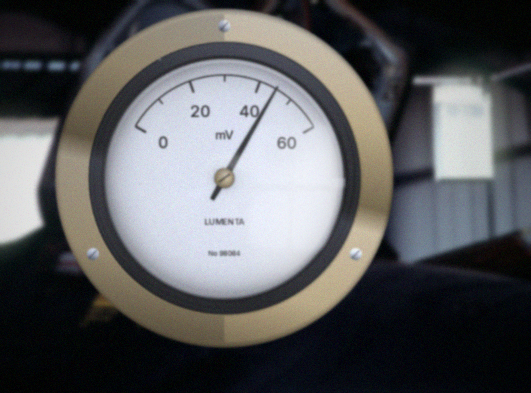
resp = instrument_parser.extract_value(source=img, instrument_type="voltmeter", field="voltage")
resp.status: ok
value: 45 mV
